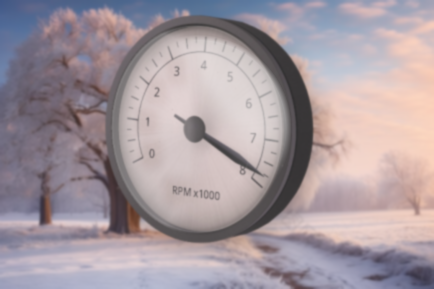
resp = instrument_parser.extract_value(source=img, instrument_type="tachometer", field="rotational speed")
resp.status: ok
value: 7750 rpm
